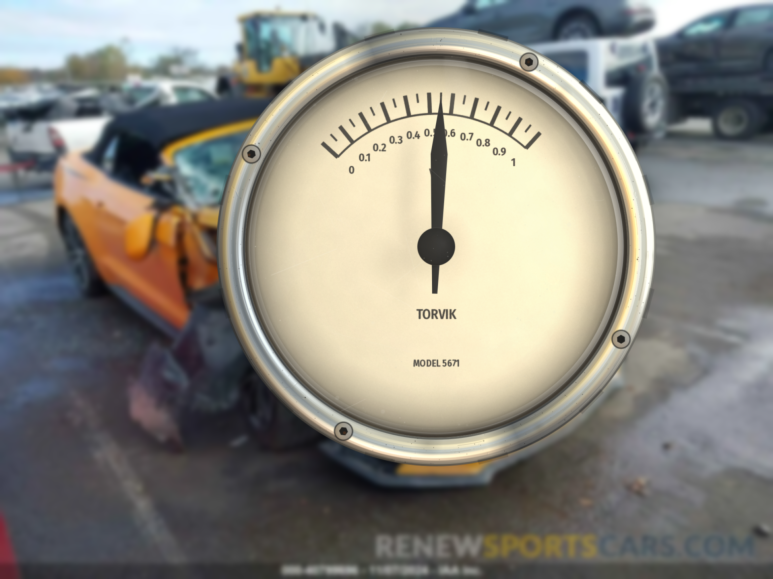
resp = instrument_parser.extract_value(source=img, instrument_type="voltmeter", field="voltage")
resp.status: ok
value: 0.55 V
